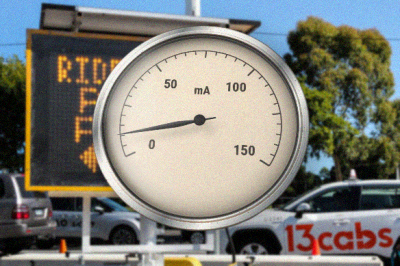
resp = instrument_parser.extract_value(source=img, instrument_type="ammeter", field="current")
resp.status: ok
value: 10 mA
